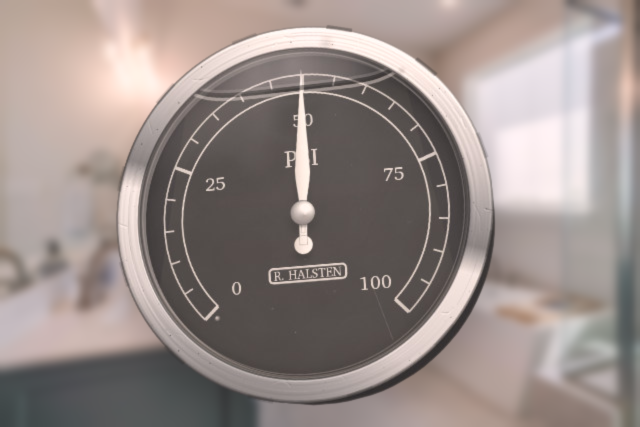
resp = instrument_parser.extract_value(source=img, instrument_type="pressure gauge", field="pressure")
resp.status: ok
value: 50 psi
